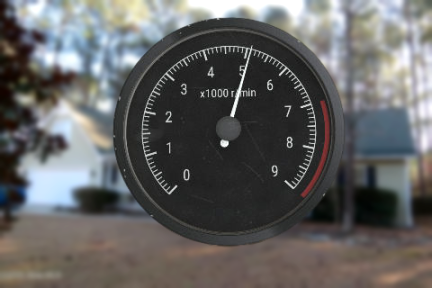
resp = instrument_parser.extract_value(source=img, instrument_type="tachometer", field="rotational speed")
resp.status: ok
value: 5100 rpm
